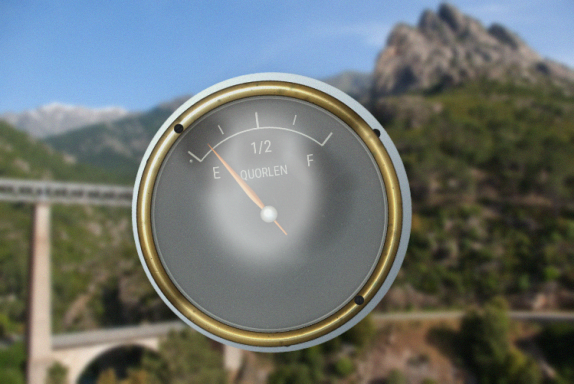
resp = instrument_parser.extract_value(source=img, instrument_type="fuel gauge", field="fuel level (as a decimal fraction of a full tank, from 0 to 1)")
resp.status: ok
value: 0.125
